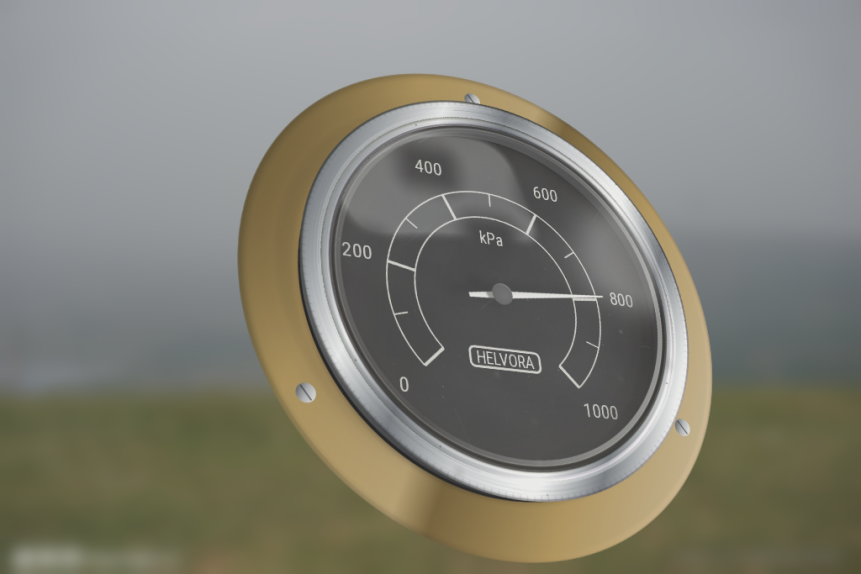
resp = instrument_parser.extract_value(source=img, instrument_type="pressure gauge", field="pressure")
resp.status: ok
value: 800 kPa
